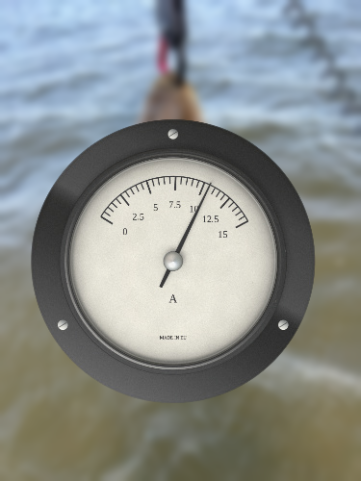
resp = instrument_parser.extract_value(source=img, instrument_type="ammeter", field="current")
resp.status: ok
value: 10.5 A
